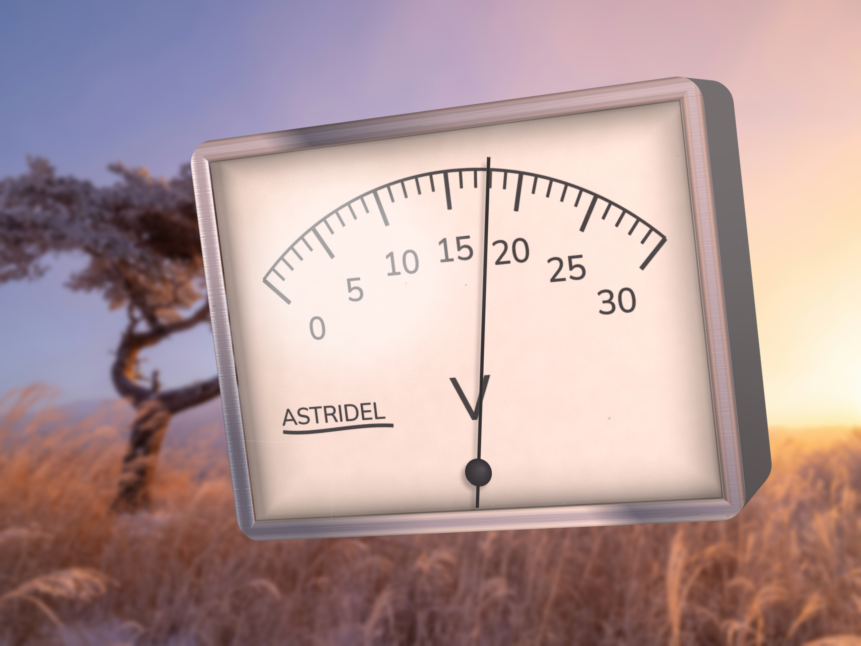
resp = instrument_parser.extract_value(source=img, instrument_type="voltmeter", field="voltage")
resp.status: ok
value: 18 V
